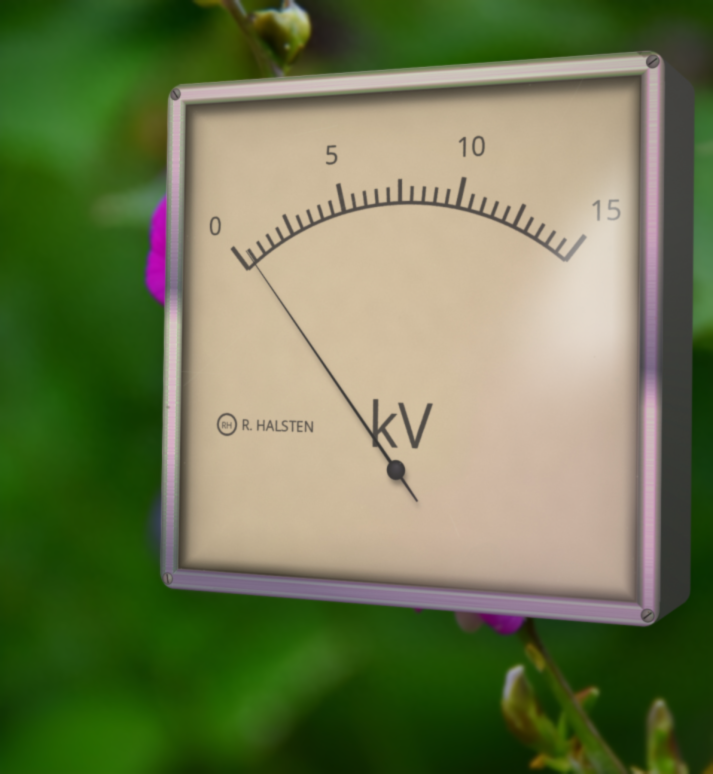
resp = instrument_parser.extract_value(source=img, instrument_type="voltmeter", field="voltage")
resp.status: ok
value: 0.5 kV
